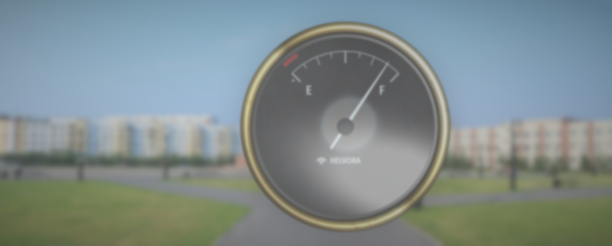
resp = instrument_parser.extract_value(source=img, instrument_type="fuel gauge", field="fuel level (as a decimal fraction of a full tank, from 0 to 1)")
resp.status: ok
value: 0.875
